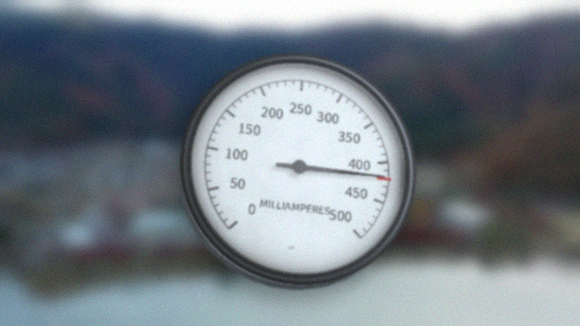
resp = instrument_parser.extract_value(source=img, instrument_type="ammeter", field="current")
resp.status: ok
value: 420 mA
